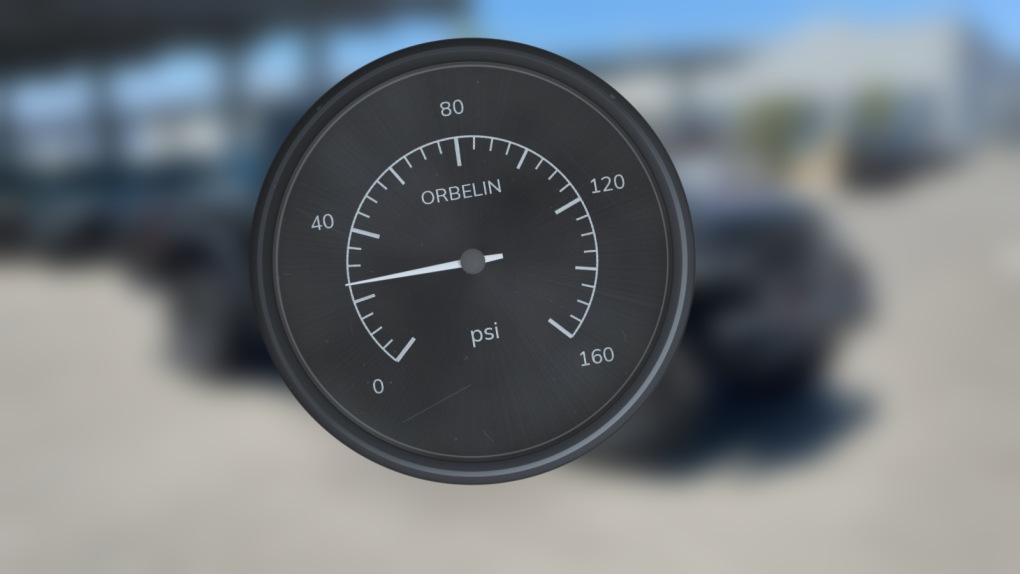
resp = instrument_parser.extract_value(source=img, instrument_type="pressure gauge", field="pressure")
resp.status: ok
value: 25 psi
